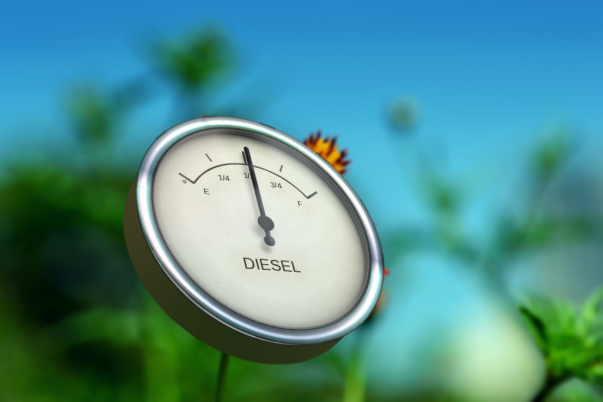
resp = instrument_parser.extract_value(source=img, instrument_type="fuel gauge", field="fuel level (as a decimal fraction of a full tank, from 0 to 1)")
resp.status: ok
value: 0.5
